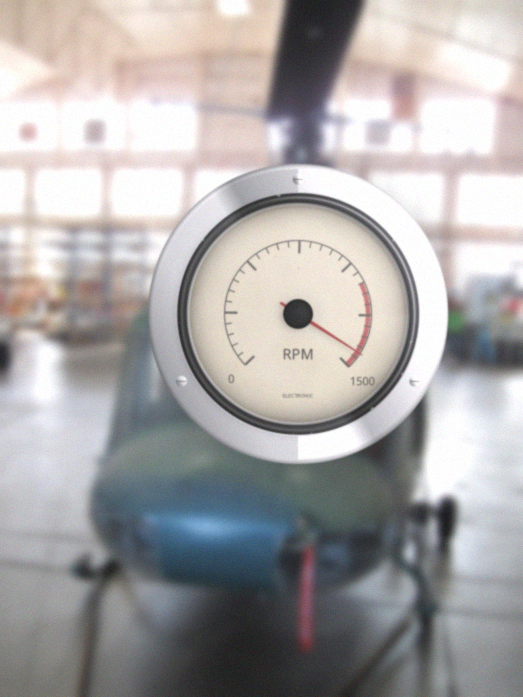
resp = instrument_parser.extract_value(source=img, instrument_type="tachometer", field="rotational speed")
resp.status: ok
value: 1425 rpm
